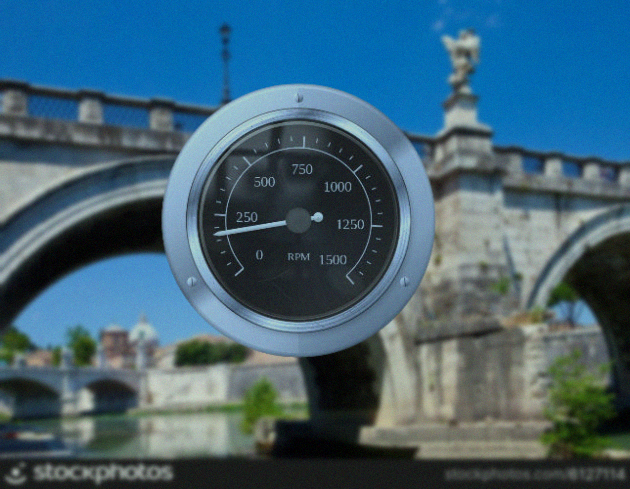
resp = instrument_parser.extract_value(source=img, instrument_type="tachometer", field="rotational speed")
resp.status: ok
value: 175 rpm
